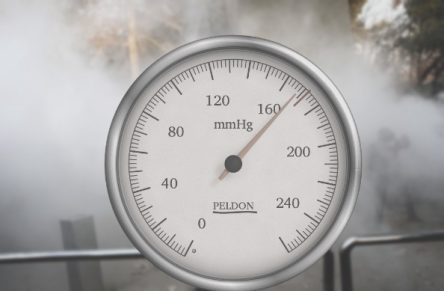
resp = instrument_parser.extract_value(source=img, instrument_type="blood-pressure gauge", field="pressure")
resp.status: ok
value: 168 mmHg
